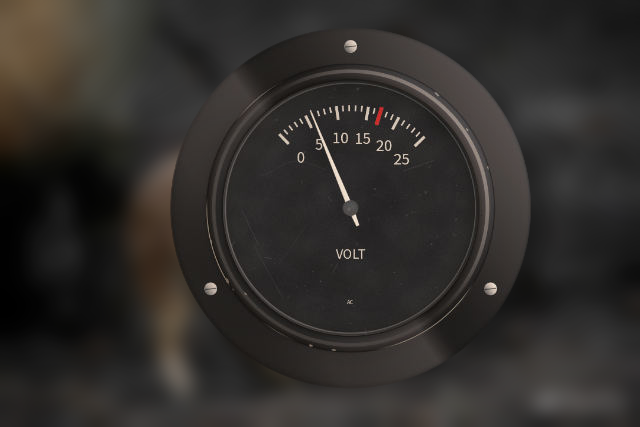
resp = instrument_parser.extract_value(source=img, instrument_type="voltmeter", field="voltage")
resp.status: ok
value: 6 V
